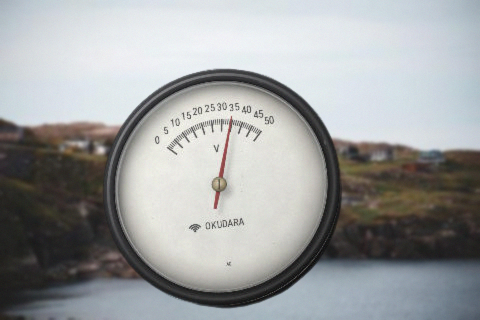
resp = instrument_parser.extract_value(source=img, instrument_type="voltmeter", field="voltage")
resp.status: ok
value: 35 V
